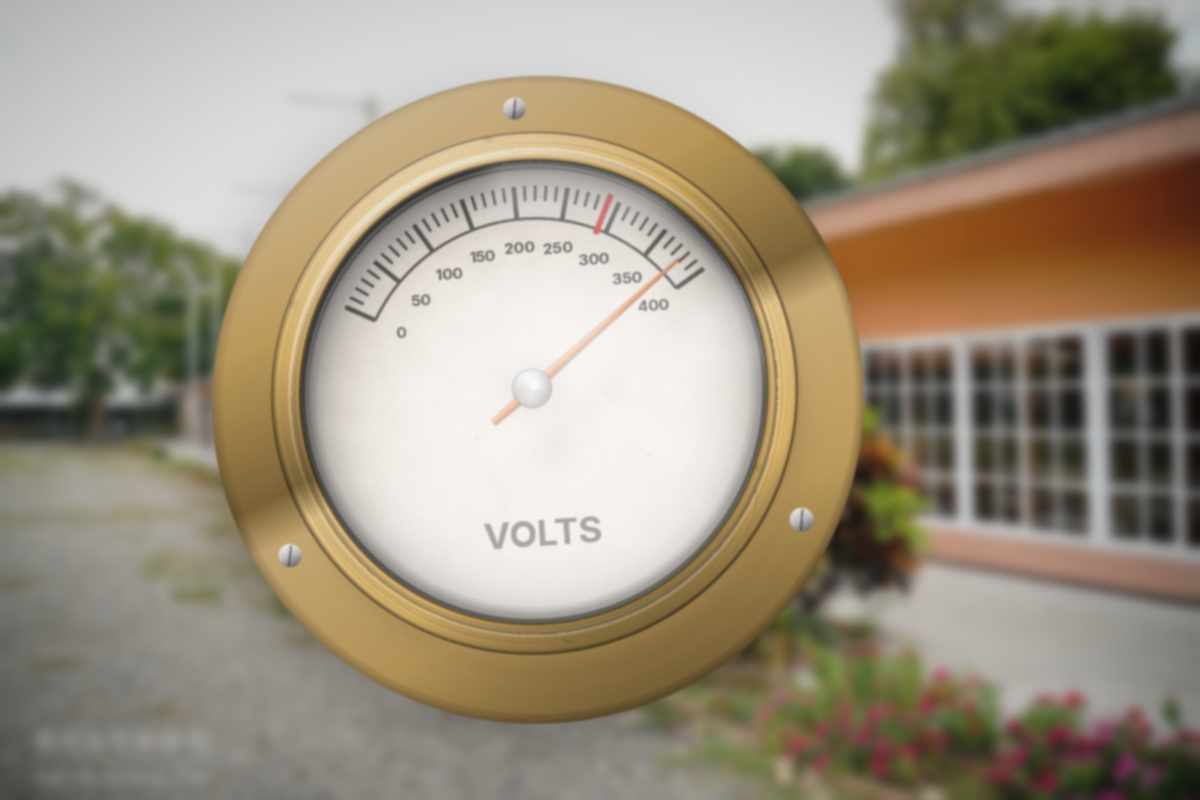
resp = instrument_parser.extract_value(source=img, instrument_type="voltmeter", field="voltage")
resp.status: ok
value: 380 V
